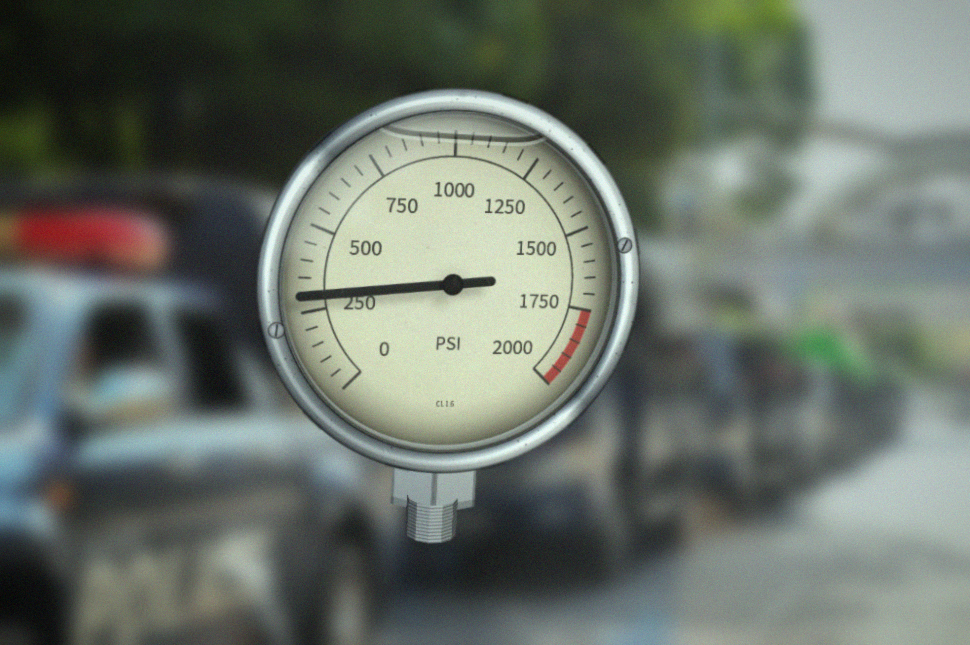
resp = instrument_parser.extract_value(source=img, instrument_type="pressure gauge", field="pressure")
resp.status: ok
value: 300 psi
